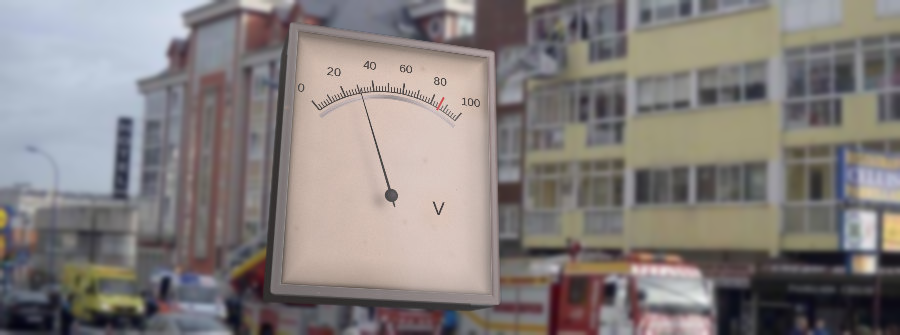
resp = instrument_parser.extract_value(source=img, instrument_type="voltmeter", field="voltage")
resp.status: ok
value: 30 V
